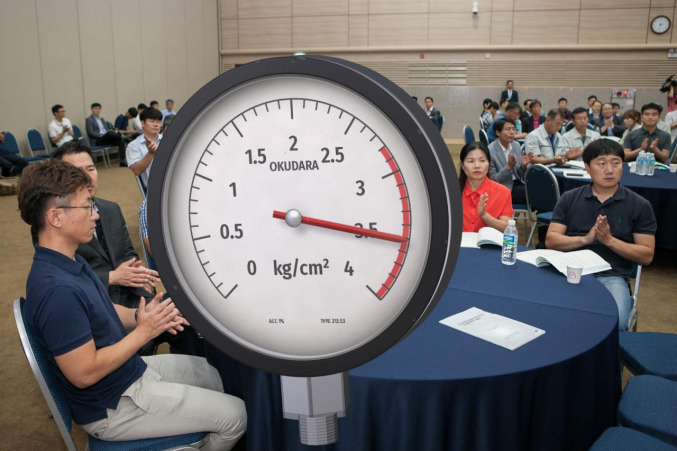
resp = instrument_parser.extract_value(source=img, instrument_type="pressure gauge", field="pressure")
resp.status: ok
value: 3.5 kg/cm²
